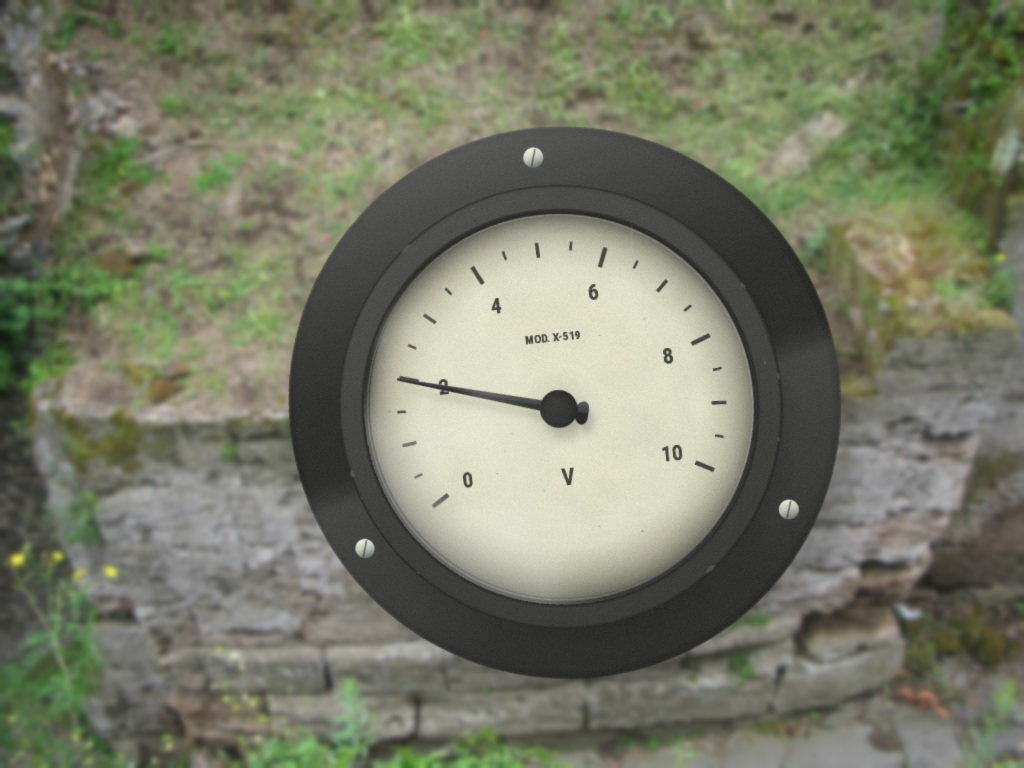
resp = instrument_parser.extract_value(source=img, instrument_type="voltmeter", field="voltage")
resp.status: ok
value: 2 V
